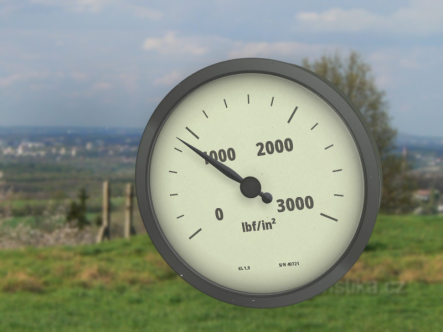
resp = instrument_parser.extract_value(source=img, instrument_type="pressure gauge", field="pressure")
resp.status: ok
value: 900 psi
